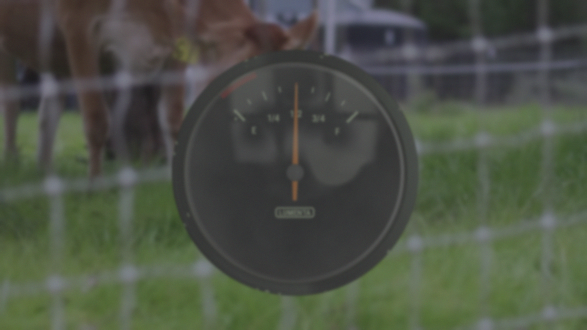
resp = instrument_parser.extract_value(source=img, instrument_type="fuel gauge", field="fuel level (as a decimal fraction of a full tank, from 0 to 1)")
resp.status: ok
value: 0.5
